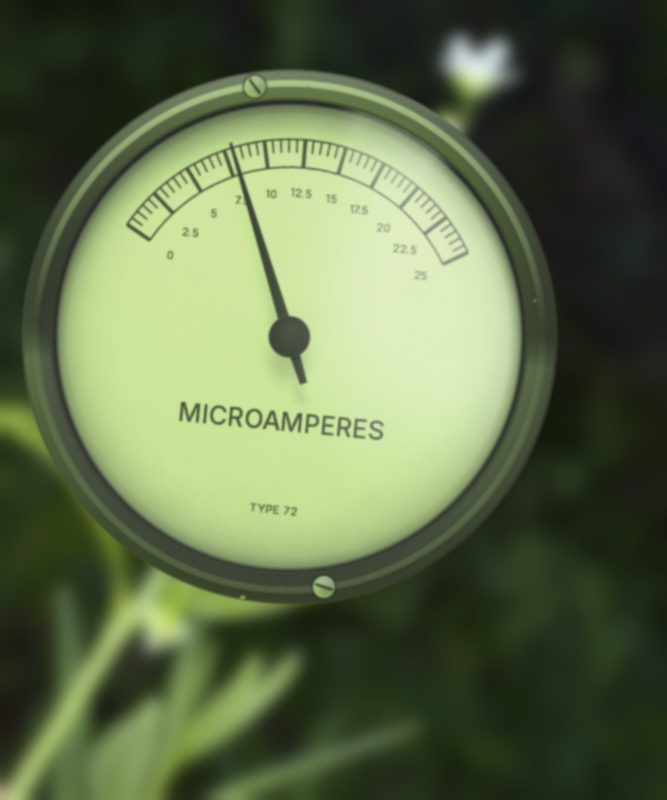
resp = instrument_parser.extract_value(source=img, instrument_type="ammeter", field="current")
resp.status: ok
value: 8 µA
